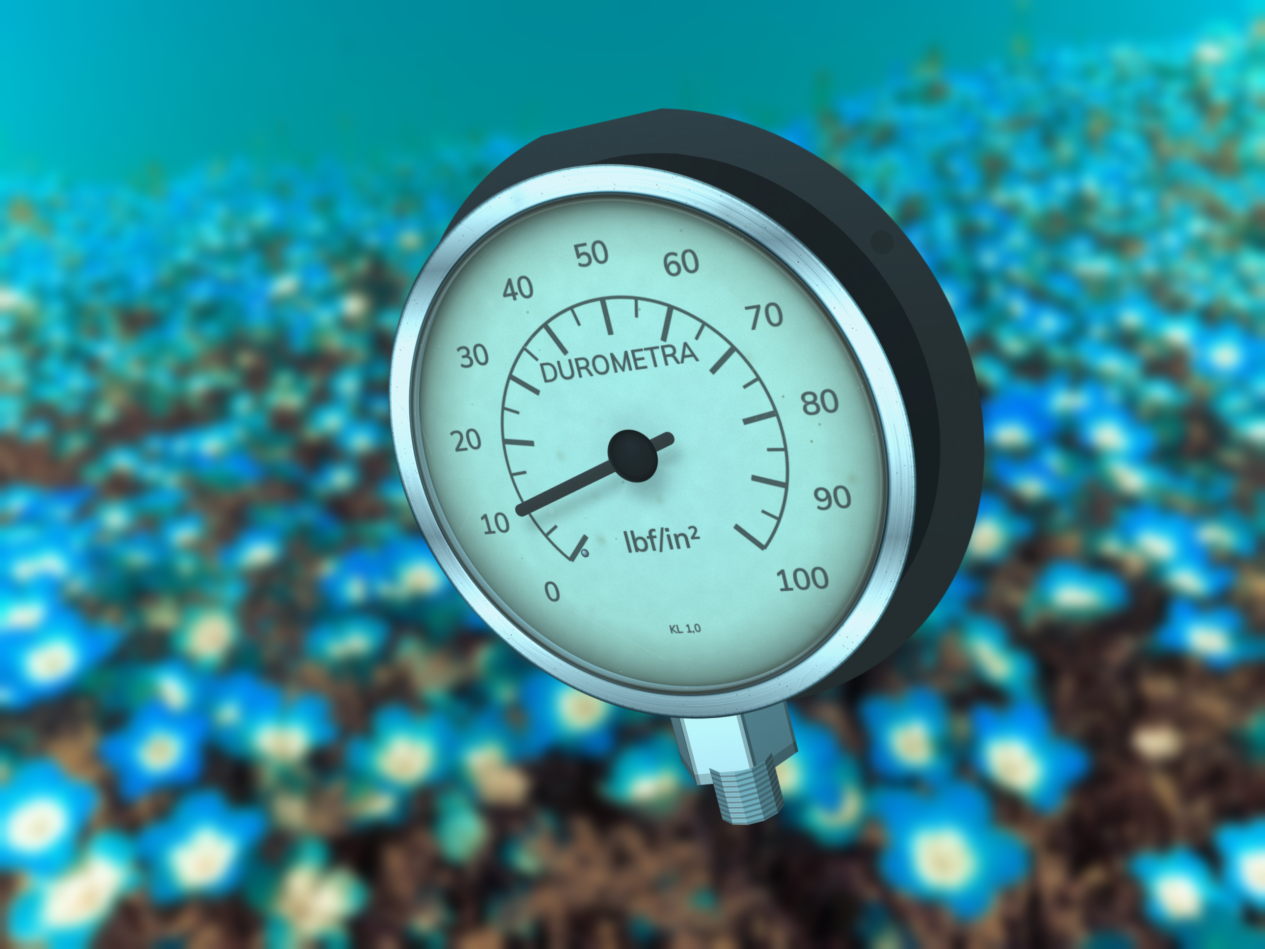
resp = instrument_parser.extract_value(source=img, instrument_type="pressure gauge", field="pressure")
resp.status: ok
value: 10 psi
